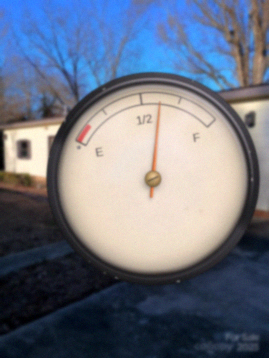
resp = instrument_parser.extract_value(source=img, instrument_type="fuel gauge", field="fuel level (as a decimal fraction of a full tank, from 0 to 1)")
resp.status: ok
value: 0.625
